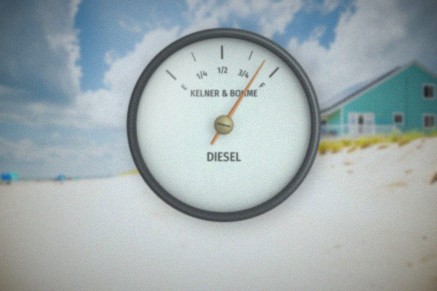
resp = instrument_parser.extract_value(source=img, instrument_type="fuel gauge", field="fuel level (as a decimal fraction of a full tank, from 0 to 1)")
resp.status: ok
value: 0.875
